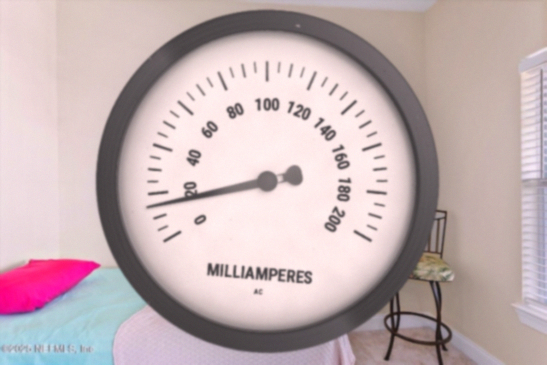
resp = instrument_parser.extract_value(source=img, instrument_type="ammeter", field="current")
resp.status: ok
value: 15 mA
